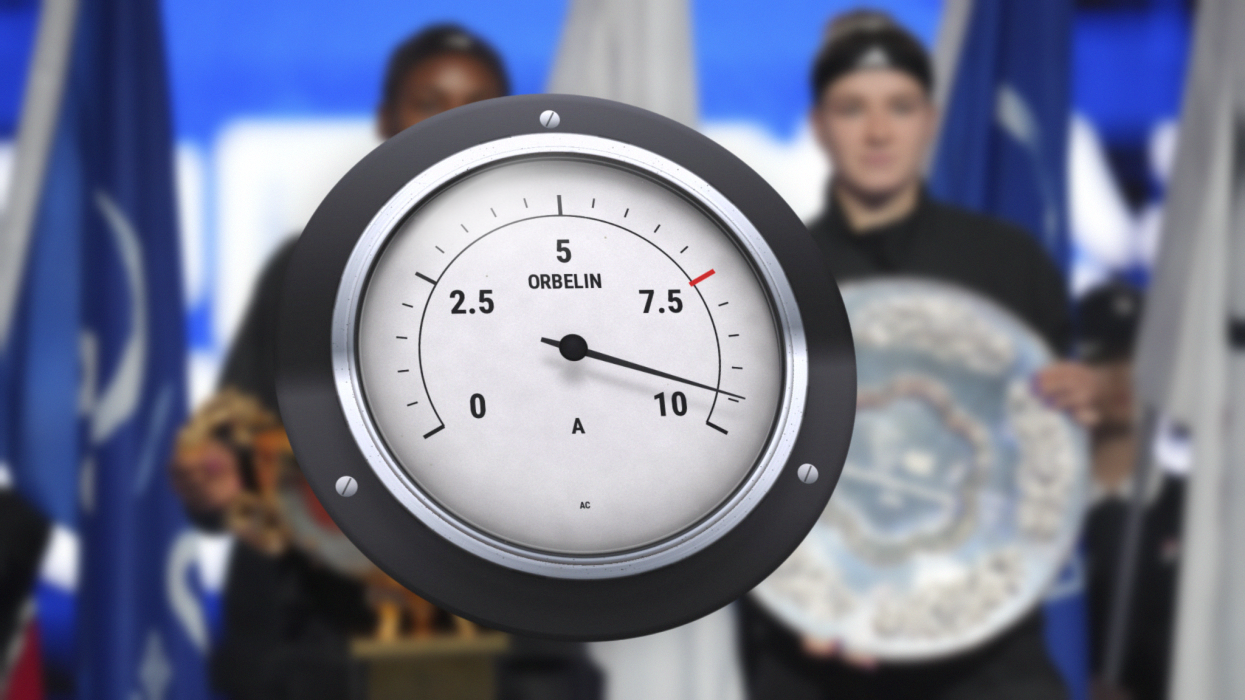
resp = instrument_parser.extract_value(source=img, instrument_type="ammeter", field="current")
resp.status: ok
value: 9.5 A
